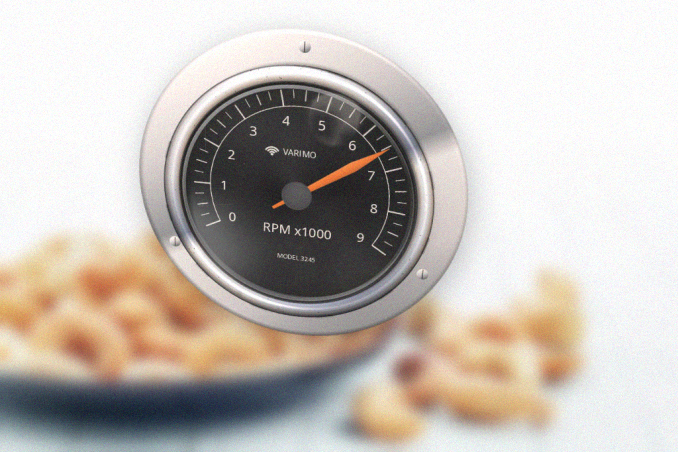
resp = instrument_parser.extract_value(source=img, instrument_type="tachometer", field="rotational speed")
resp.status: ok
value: 6500 rpm
